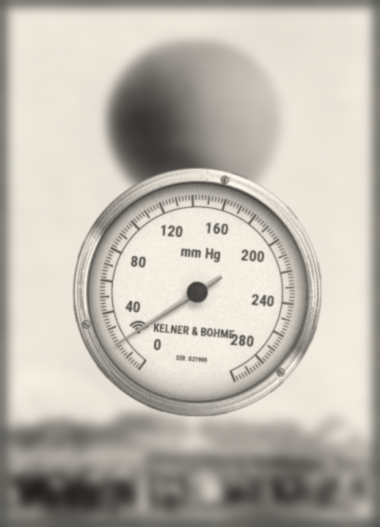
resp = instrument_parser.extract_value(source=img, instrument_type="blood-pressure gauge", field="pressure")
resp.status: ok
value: 20 mmHg
